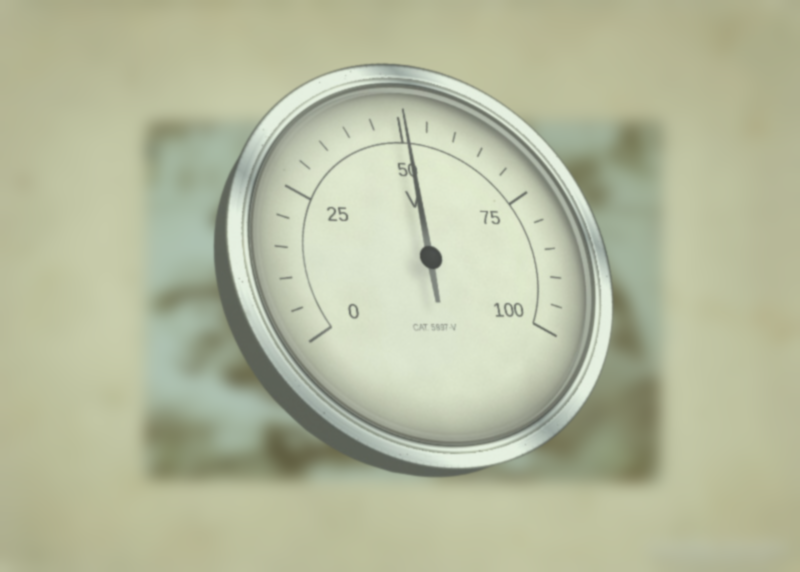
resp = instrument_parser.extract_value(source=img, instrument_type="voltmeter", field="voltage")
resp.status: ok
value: 50 V
